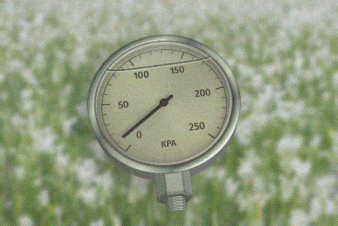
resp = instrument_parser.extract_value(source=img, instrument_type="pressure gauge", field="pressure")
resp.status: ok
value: 10 kPa
